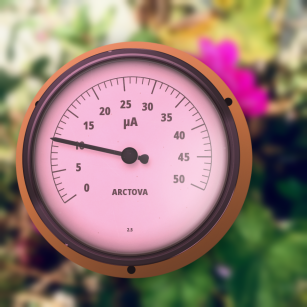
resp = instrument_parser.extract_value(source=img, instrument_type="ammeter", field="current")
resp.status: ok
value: 10 µA
